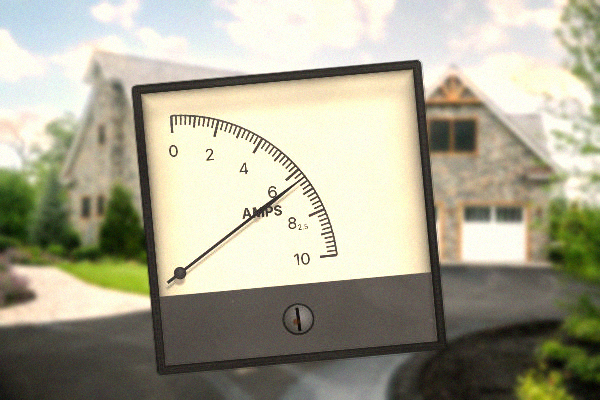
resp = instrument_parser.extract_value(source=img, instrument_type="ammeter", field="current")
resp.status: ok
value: 6.4 A
